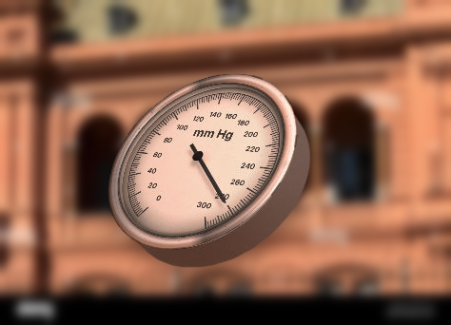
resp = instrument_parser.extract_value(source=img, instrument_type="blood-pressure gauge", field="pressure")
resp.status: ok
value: 280 mmHg
